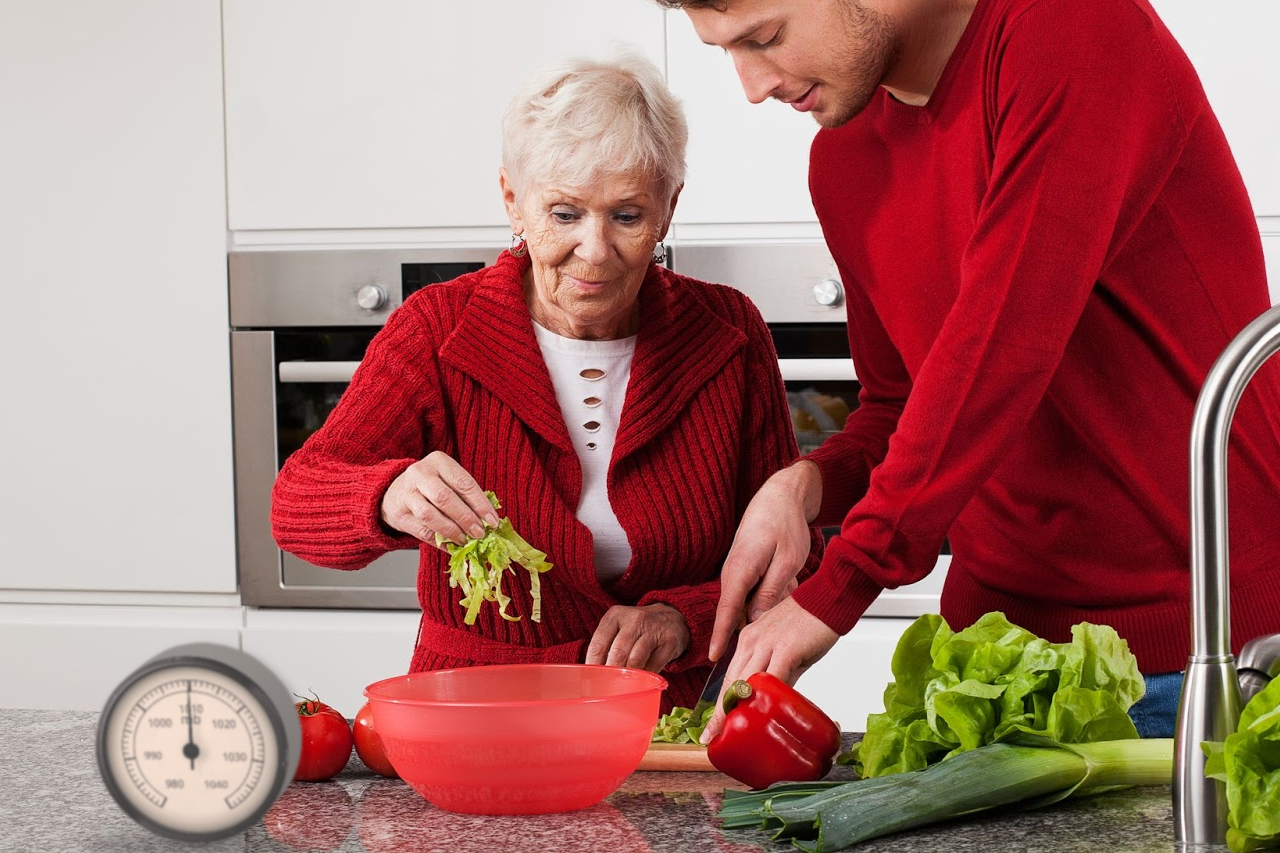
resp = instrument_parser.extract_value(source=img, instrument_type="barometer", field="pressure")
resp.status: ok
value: 1010 mbar
